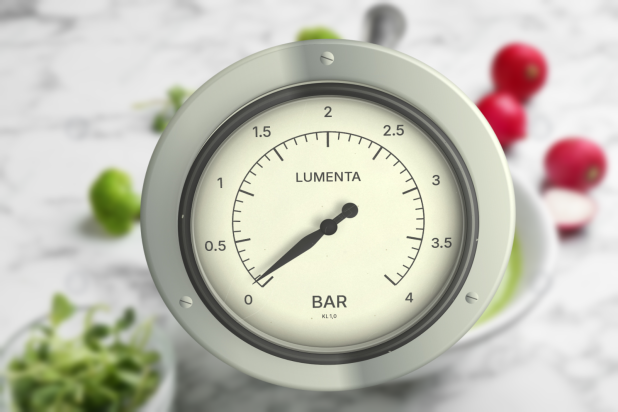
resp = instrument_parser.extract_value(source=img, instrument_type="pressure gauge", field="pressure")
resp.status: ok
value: 0.1 bar
